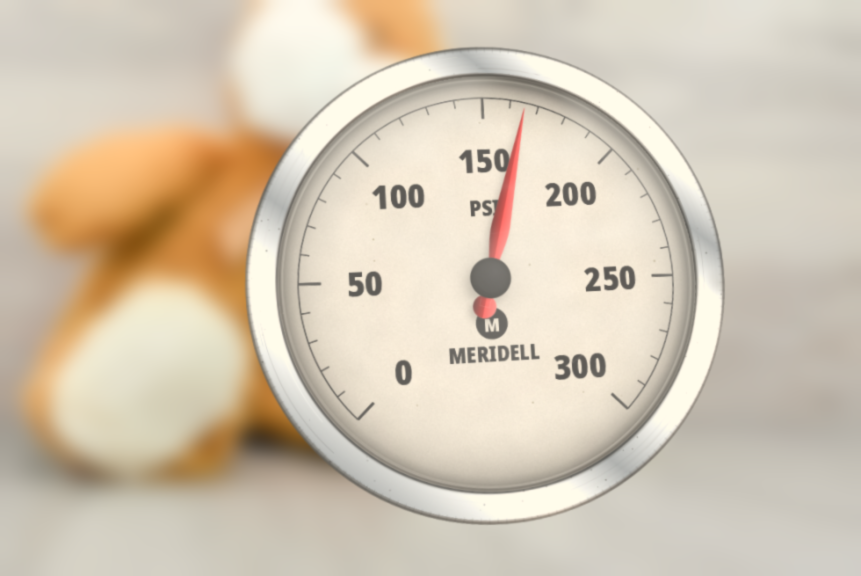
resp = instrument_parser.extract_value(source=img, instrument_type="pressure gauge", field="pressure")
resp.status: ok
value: 165 psi
